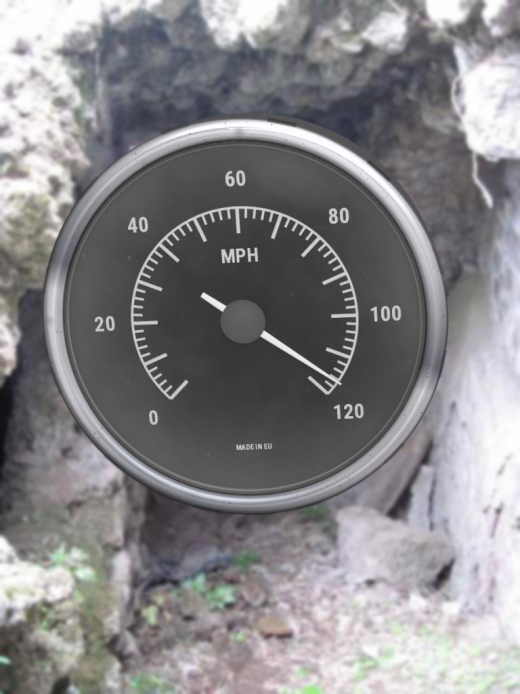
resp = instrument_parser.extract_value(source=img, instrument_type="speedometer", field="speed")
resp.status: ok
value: 116 mph
